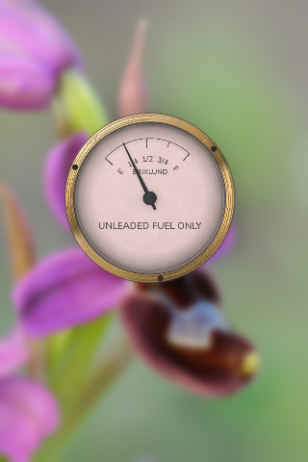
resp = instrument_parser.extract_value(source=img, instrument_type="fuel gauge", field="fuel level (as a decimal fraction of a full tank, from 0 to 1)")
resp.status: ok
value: 0.25
